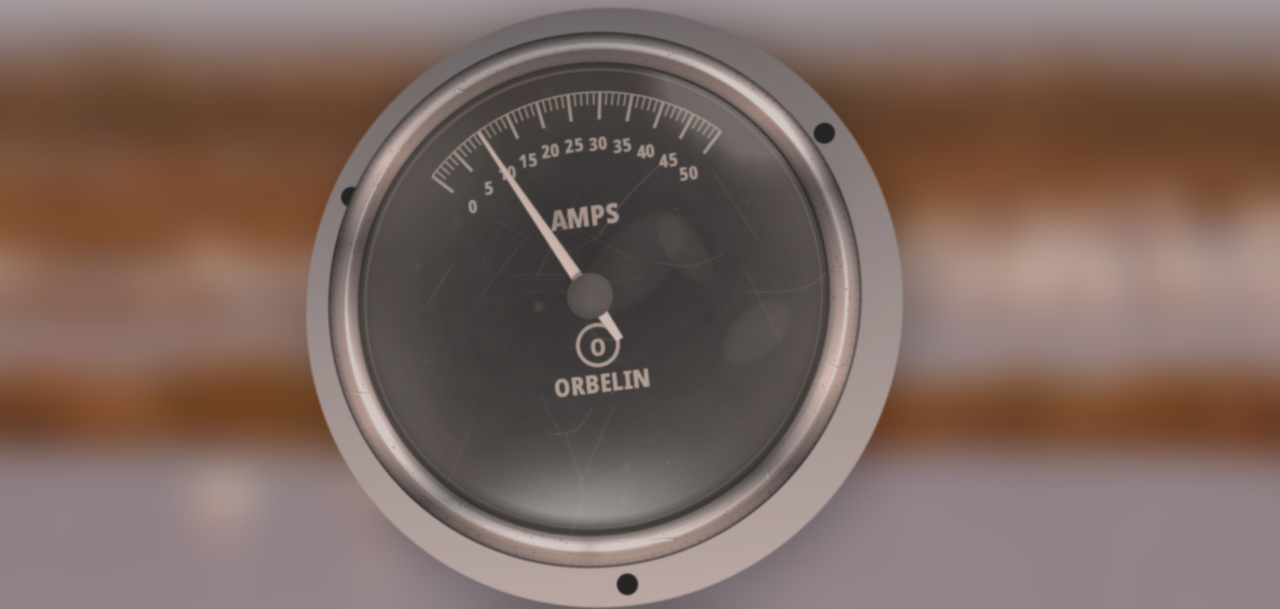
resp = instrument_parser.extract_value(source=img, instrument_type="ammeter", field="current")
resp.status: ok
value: 10 A
